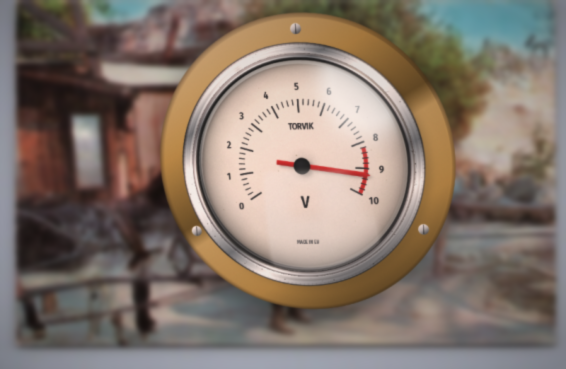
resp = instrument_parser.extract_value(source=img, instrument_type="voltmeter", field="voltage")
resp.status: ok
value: 9.2 V
